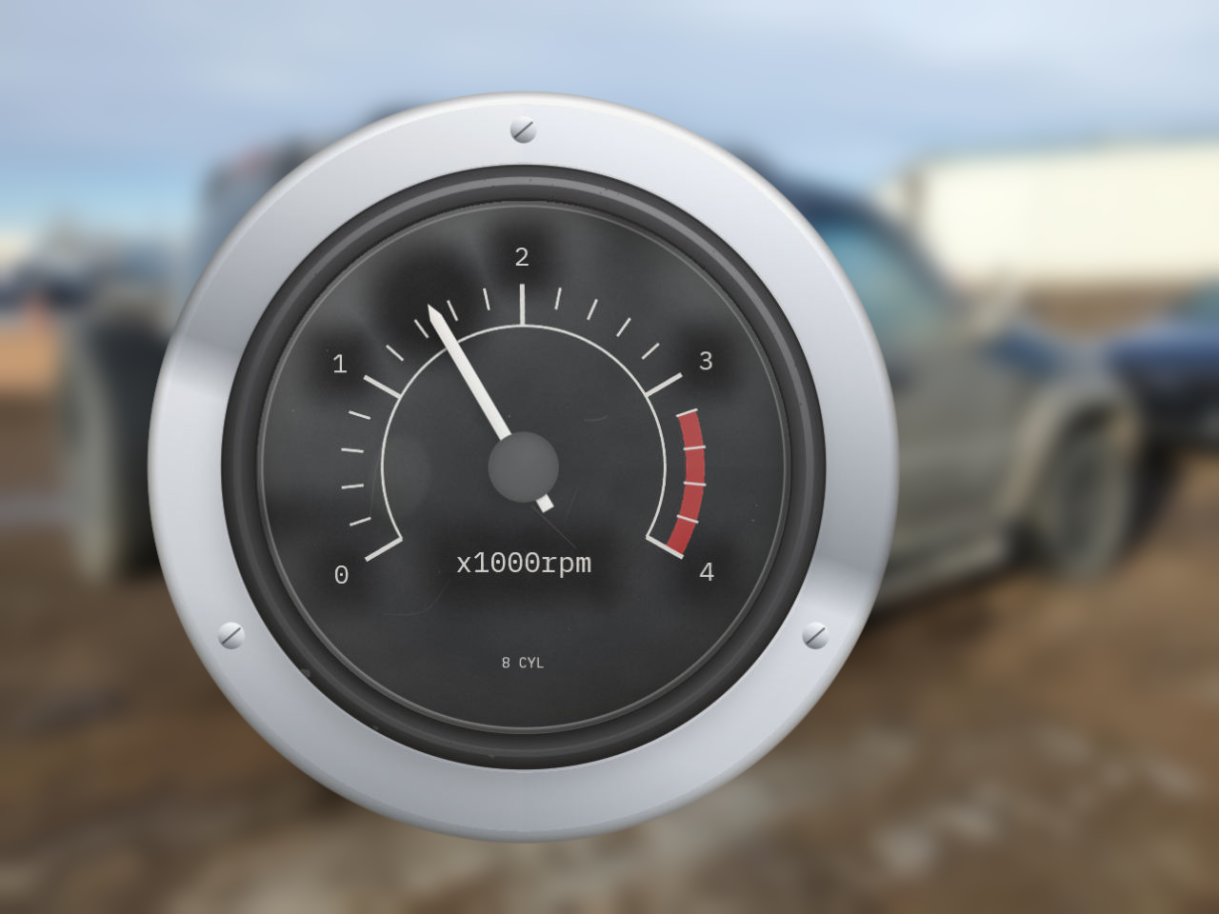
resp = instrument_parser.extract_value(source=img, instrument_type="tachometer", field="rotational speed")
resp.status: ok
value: 1500 rpm
